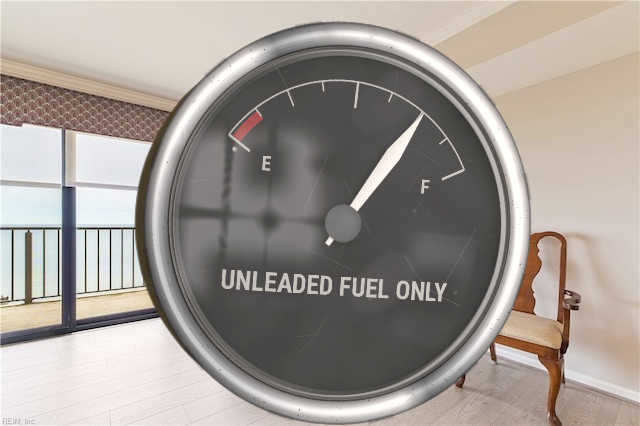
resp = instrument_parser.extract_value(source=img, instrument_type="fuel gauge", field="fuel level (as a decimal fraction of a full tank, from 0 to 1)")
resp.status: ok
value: 0.75
